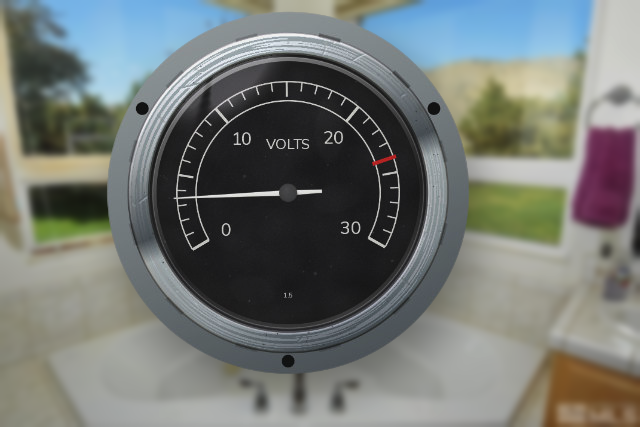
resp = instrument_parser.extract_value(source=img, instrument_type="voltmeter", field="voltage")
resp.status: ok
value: 3.5 V
